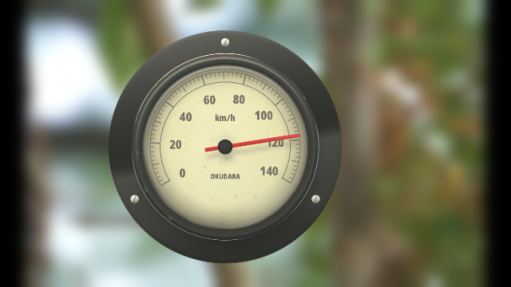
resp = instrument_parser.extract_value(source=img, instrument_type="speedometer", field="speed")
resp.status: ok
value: 118 km/h
